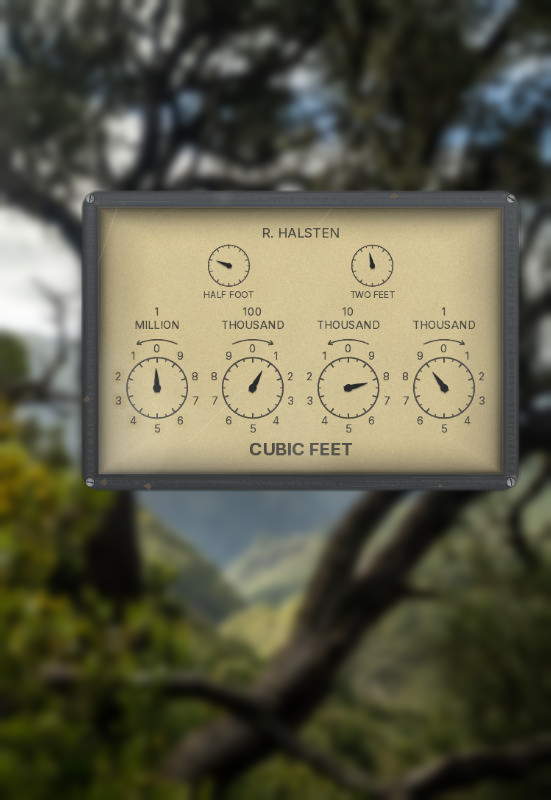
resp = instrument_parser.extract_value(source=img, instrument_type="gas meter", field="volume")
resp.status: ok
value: 7900 ft³
